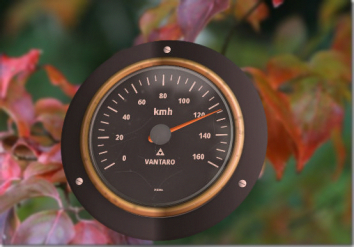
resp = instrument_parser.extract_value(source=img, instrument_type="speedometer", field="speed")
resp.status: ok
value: 125 km/h
